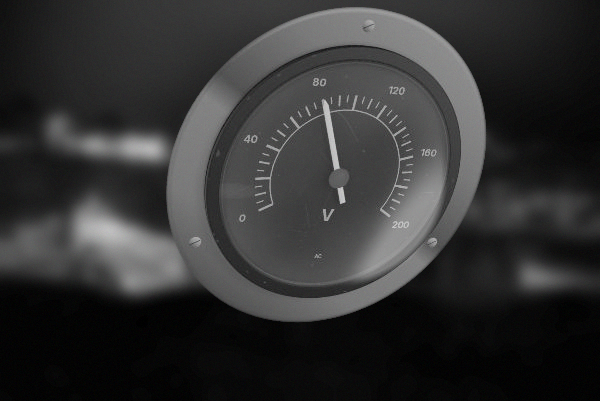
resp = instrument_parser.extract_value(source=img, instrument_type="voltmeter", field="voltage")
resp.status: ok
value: 80 V
